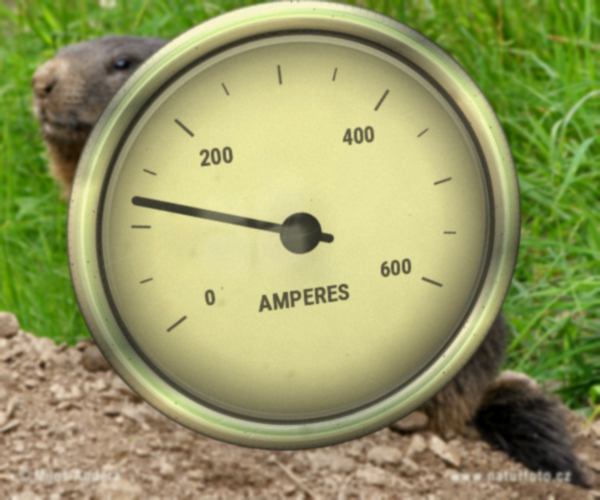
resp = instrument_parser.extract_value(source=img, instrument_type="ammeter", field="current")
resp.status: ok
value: 125 A
